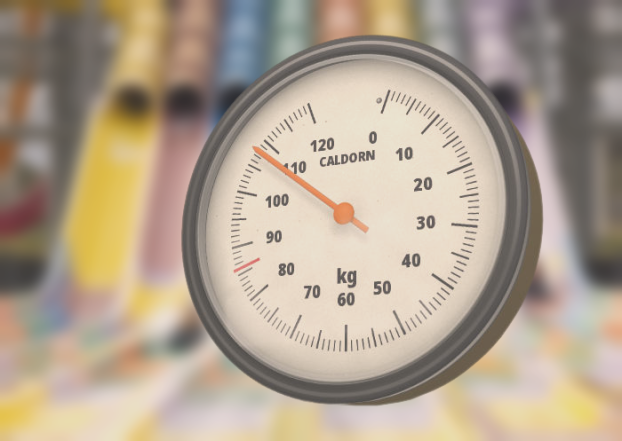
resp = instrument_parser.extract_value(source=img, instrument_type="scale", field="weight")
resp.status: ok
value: 108 kg
